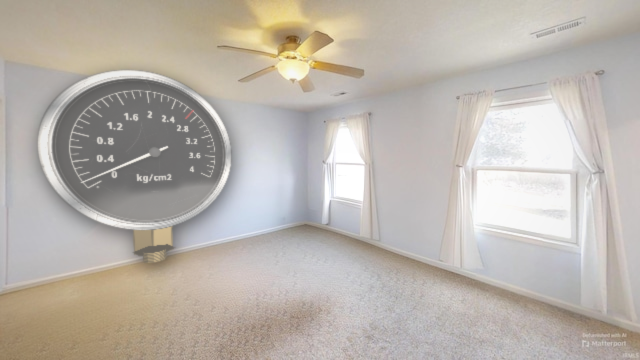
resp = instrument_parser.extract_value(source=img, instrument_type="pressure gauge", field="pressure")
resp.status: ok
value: 0.1 kg/cm²
